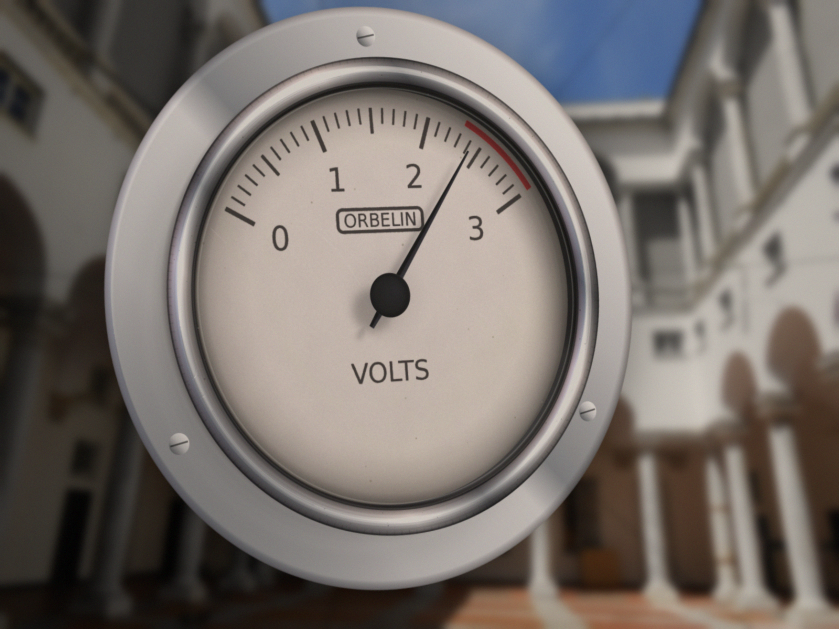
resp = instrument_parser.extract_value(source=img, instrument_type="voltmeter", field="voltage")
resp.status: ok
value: 2.4 V
